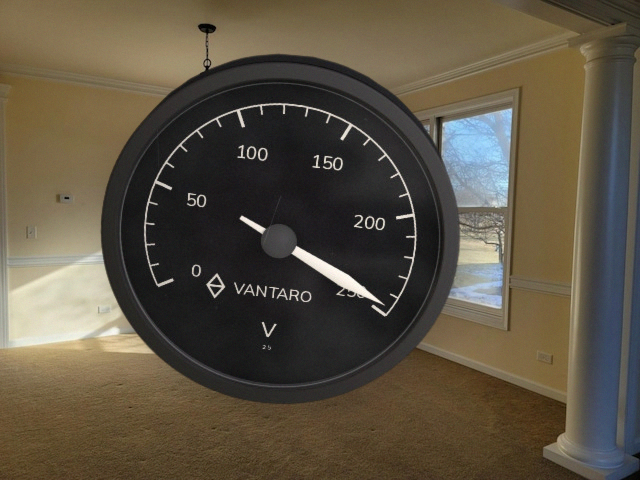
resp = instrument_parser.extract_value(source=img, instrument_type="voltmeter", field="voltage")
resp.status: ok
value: 245 V
